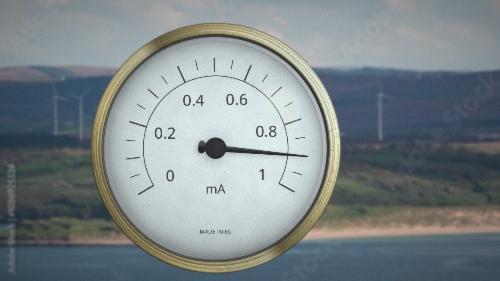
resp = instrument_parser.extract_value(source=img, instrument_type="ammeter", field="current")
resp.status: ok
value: 0.9 mA
